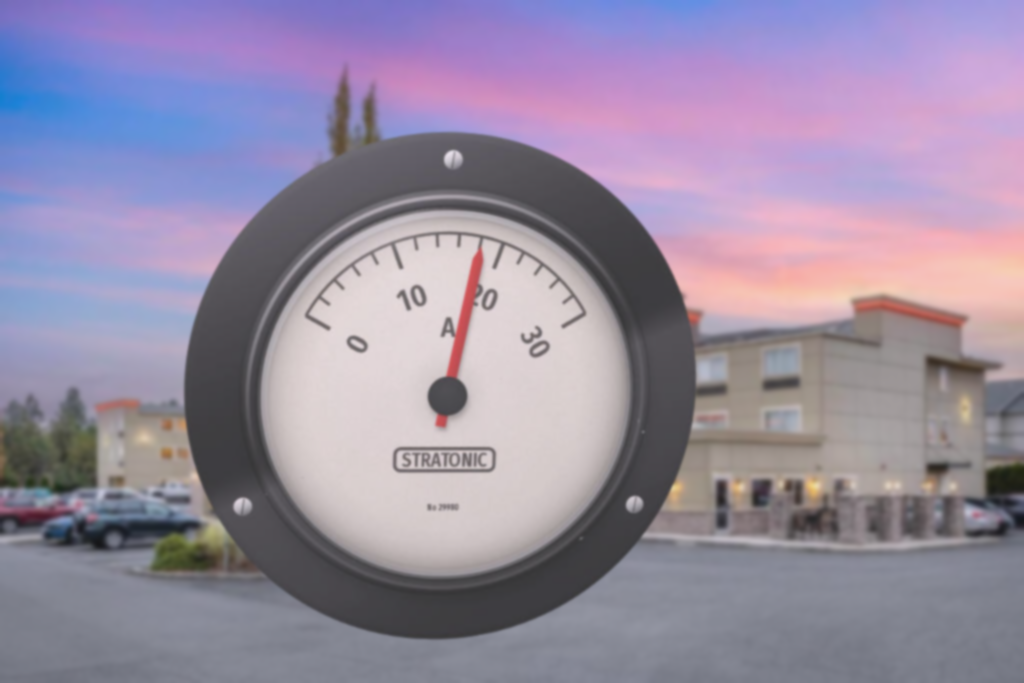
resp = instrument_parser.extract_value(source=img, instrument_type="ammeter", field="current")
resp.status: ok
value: 18 A
